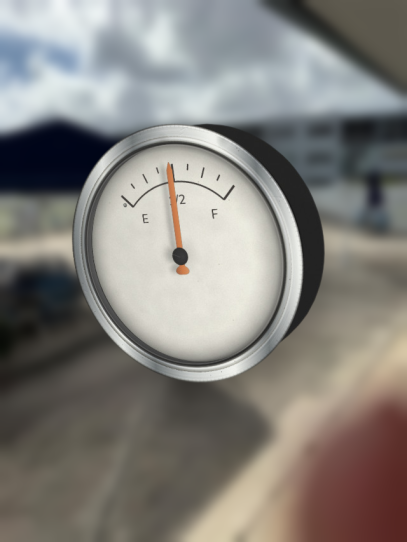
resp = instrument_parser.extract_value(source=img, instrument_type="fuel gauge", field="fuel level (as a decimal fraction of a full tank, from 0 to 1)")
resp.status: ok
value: 0.5
